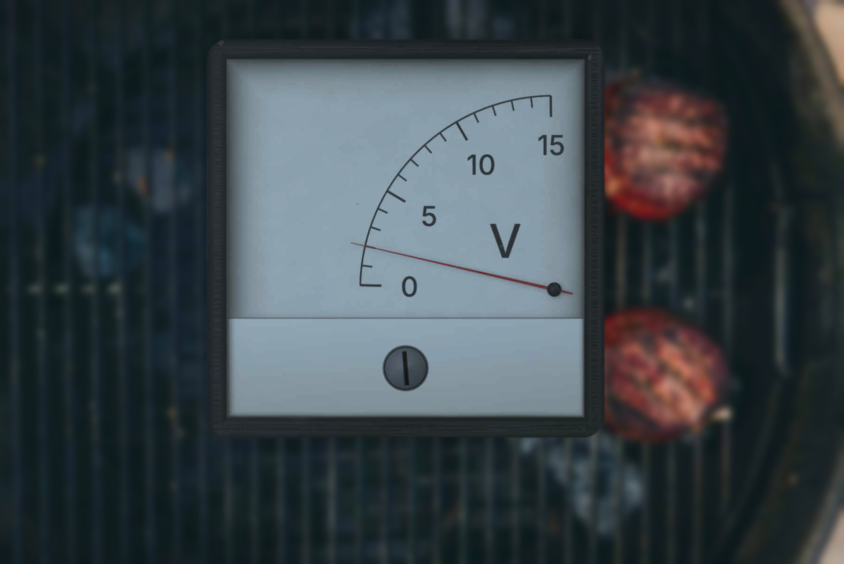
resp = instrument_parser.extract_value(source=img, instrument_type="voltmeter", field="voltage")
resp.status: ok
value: 2 V
